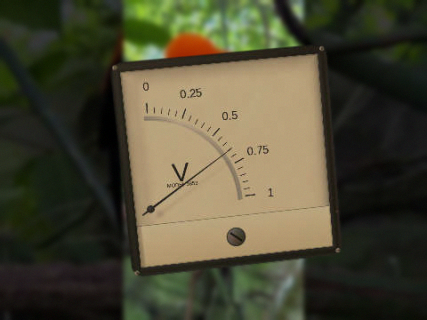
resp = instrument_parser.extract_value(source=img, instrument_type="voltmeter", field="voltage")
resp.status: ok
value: 0.65 V
